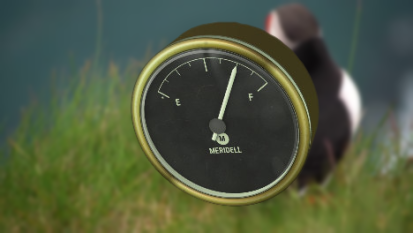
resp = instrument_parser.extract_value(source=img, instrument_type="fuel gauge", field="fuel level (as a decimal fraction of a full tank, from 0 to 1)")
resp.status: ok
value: 0.75
